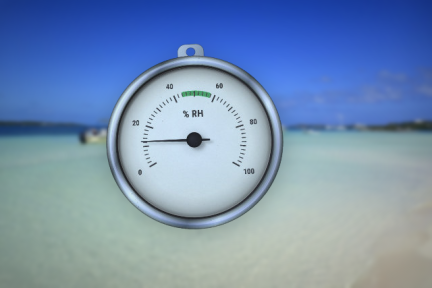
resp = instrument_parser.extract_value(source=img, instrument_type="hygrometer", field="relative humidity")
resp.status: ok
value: 12 %
